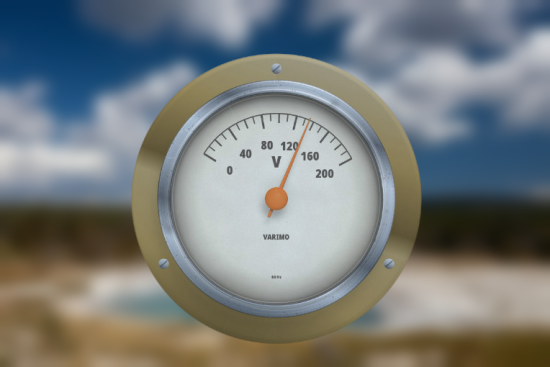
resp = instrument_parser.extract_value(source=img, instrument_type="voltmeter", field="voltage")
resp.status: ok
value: 135 V
